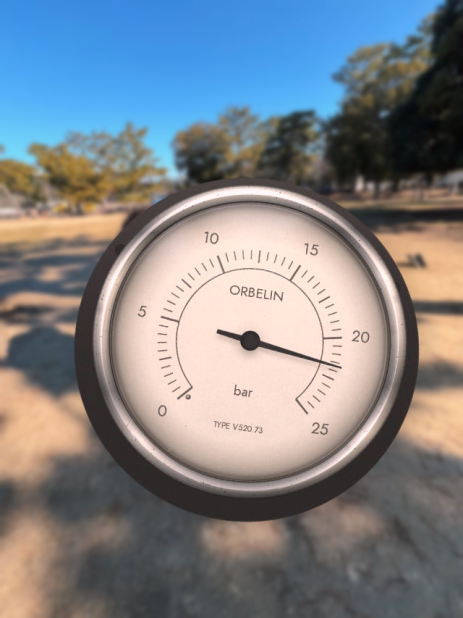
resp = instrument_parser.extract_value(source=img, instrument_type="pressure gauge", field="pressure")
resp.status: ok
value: 21.75 bar
